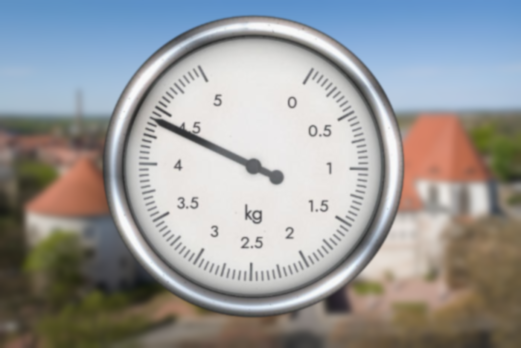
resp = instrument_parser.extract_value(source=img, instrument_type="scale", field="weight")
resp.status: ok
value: 4.4 kg
